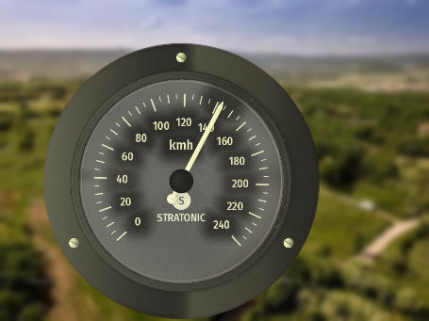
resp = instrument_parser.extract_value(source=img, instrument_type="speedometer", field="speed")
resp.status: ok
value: 142.5 km/h
